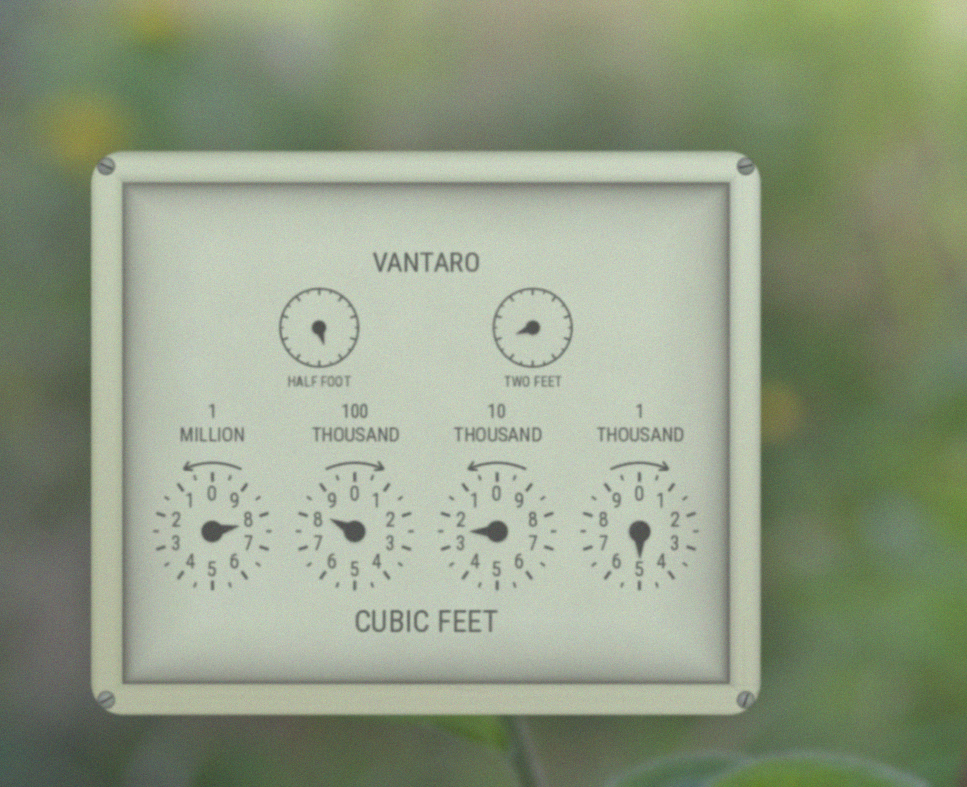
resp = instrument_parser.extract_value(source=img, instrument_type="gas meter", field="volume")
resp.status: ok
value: 782500 ft³
